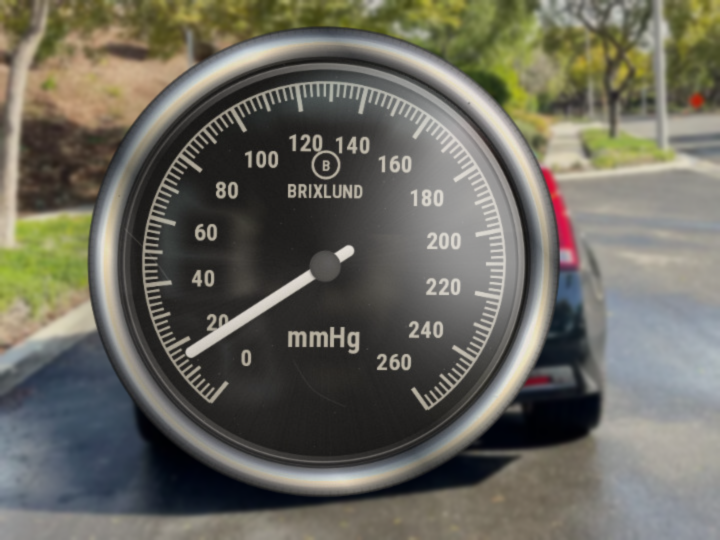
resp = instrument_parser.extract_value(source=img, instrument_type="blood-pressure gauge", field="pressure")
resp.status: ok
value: 16 mmHg
